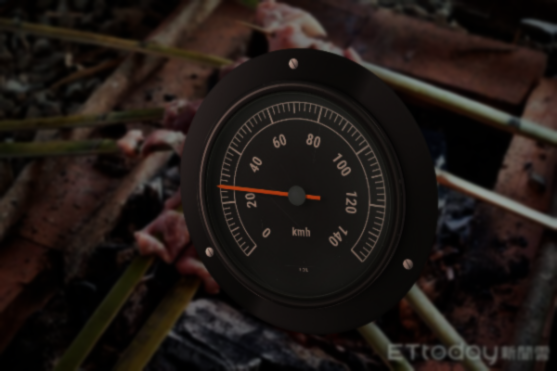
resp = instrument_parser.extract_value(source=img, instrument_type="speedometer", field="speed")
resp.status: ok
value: 26 km/h
